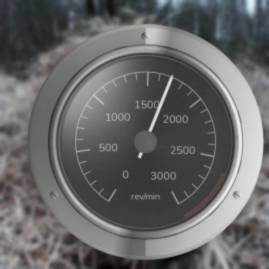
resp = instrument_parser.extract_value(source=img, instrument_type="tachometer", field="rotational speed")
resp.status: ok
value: 1700 rpm
